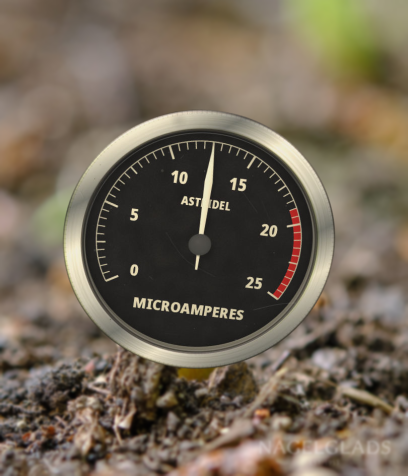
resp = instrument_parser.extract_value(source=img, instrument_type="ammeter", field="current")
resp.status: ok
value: 12.5 µA
